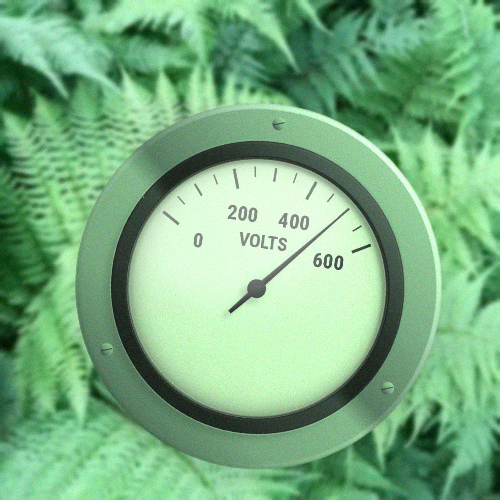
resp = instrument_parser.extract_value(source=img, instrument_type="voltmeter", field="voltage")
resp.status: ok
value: 500 V
